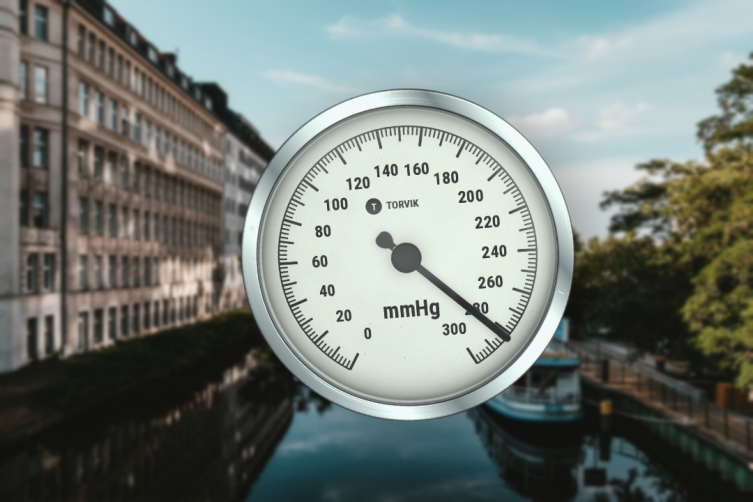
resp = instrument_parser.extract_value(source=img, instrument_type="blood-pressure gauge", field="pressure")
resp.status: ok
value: 282 mmHg
